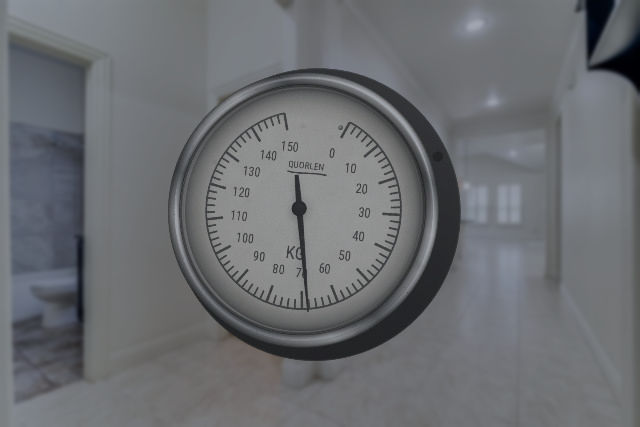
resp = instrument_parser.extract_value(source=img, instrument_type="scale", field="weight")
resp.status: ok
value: 68 kg
